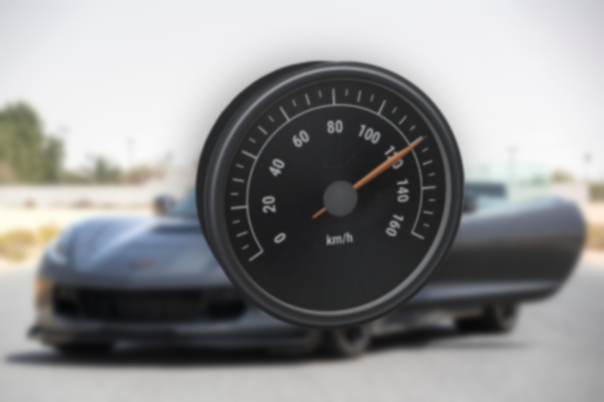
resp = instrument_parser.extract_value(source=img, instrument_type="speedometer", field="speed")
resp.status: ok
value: 120 km/h
